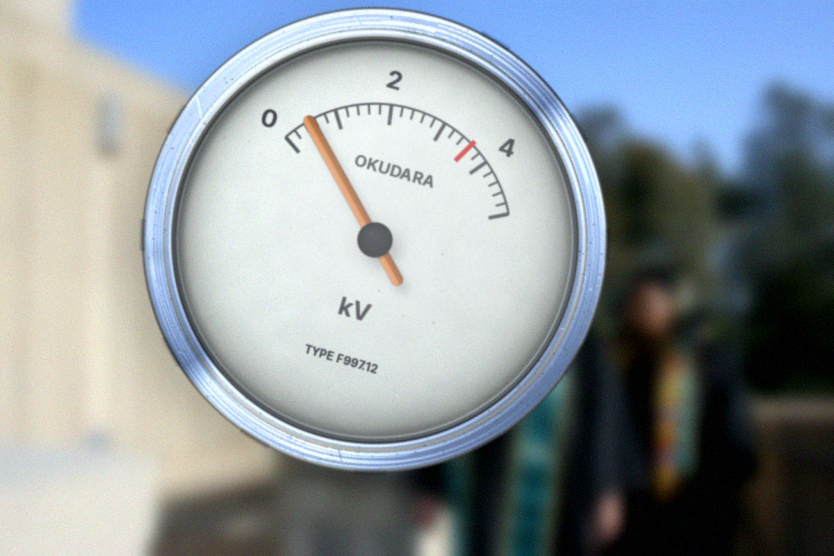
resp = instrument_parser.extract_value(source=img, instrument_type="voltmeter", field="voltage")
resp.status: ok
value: 0.5 kV
